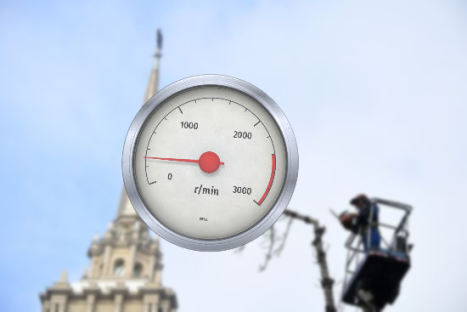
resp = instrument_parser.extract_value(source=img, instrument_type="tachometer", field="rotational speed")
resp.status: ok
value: 300 rpm
